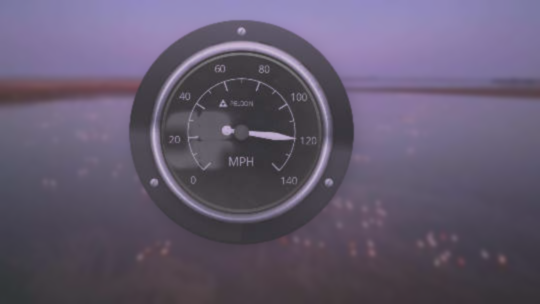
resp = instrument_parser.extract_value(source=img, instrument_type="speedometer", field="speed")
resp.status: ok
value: 120 mph
